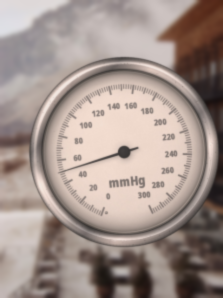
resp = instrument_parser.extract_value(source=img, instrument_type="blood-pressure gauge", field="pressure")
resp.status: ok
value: 50 mmHg
